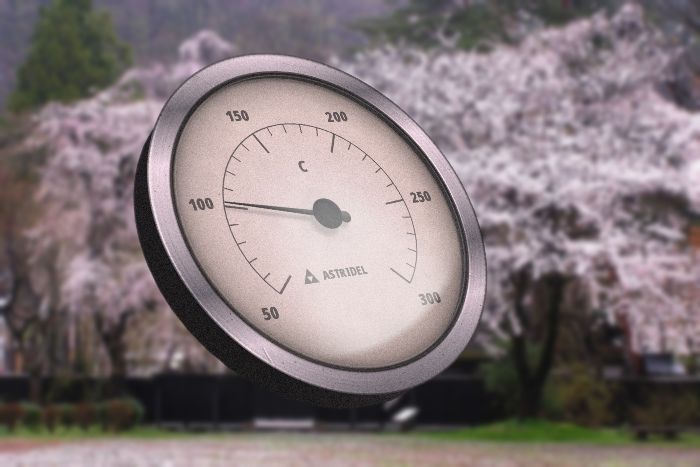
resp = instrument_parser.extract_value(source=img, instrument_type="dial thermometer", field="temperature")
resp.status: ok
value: 100 °C
